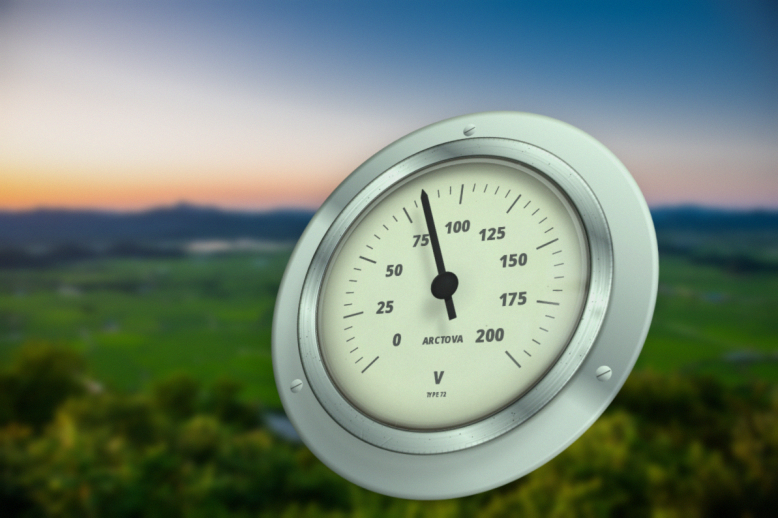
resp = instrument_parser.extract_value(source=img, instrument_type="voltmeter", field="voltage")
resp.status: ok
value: 85 V
